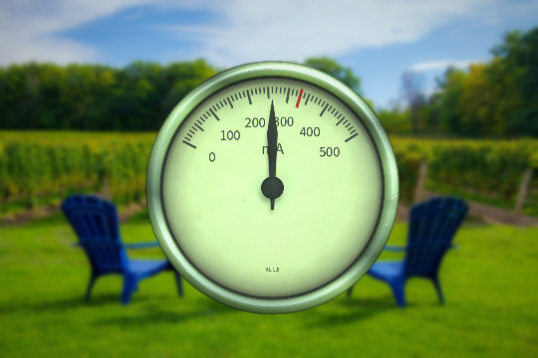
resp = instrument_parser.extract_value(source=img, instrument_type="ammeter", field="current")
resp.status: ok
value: 260 mA
